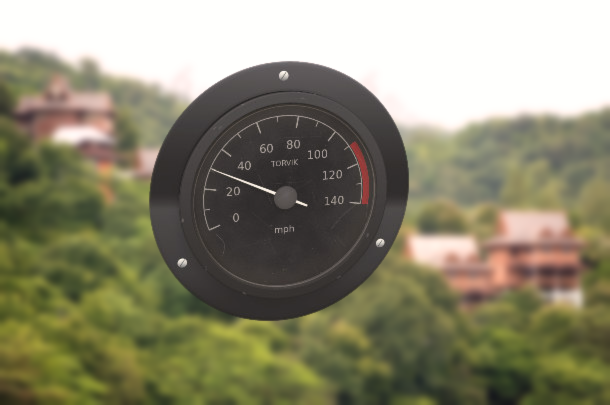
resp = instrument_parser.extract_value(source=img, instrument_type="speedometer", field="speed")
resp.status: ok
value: 30 mph
